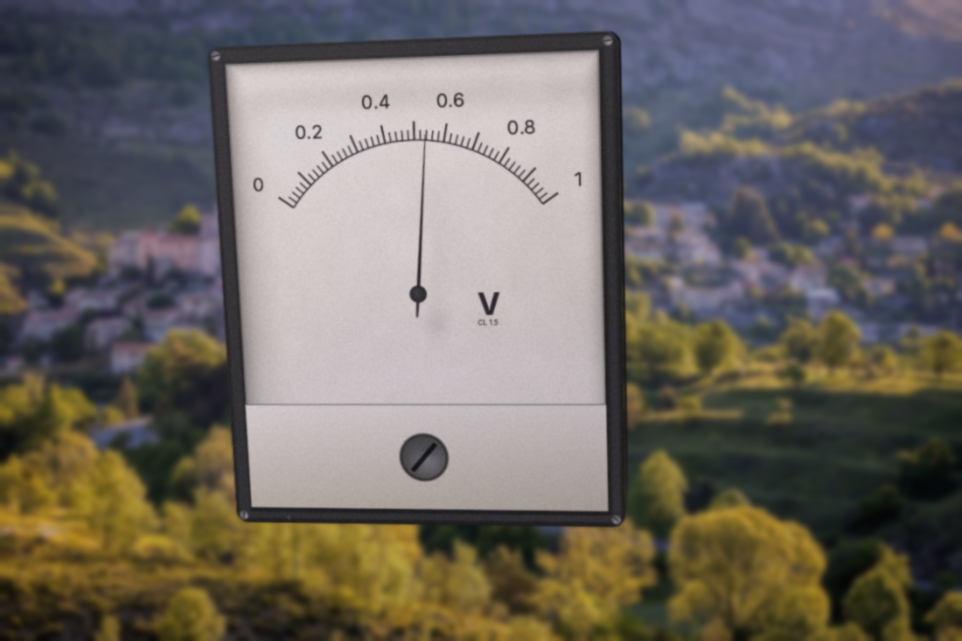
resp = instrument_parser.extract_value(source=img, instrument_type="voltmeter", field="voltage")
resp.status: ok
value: 0.54 V
